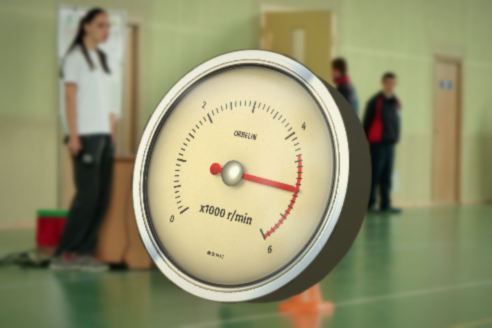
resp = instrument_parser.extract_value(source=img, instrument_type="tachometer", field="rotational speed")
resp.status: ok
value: 5000 rpm
